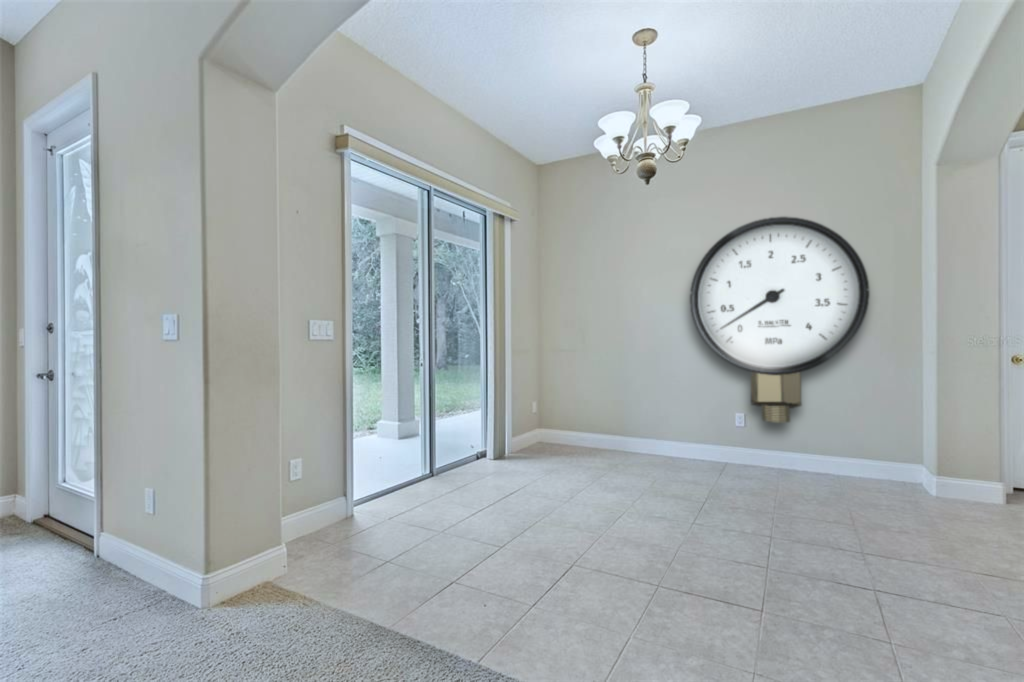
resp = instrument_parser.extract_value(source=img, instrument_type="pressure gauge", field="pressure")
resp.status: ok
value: 0.2 MPa
